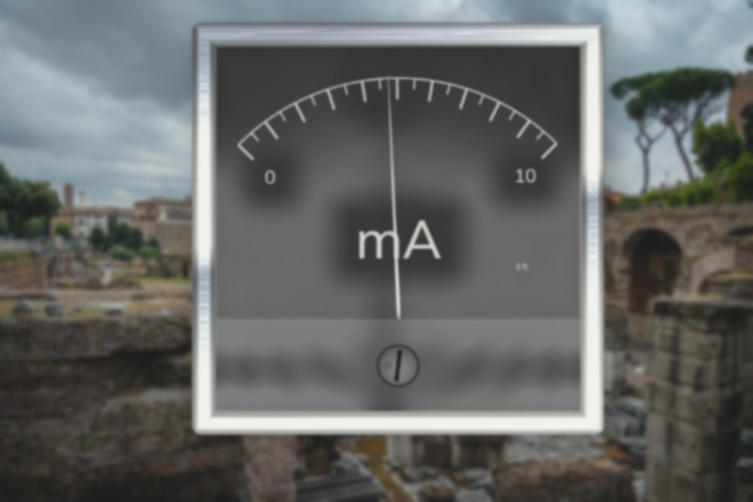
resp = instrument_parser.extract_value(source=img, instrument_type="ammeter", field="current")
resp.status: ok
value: 4.75 mA
